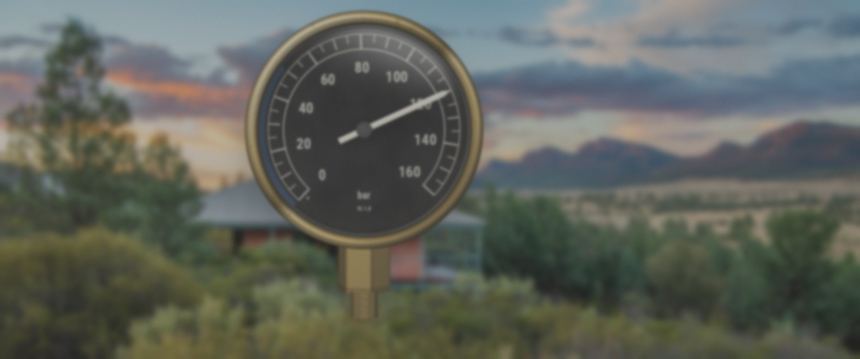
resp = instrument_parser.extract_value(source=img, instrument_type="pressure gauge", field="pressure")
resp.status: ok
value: 120 bar
